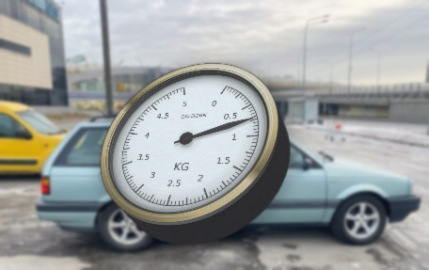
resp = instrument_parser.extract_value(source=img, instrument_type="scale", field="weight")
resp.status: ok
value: 0.75 kg
